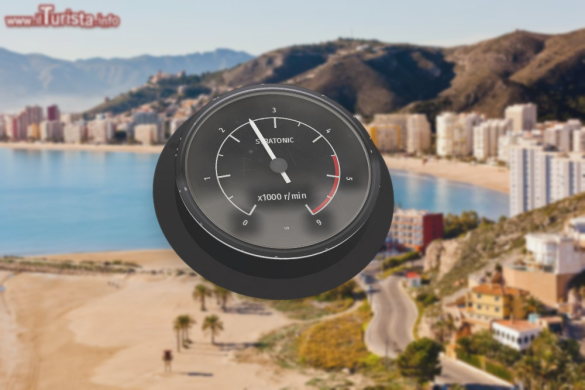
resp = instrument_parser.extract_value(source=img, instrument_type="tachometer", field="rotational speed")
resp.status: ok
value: 2500 rpm
